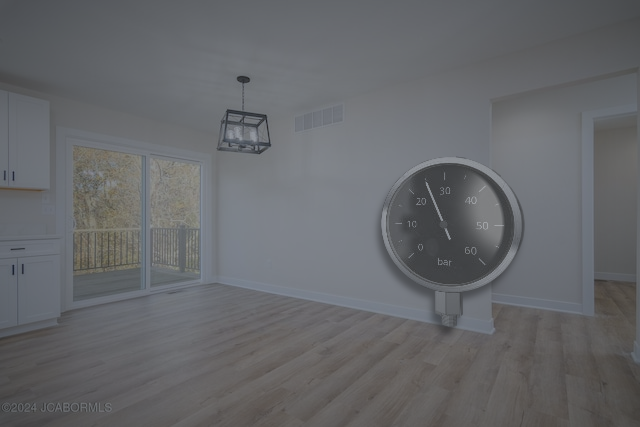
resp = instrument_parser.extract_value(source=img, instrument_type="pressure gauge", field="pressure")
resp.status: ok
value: 25 bar
